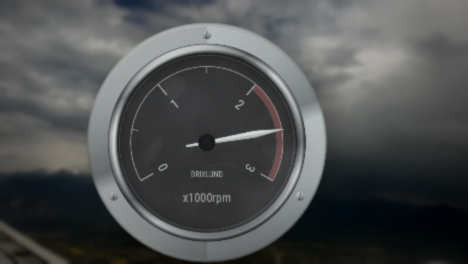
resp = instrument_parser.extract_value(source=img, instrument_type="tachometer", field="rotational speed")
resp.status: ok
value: 2500 rpm
